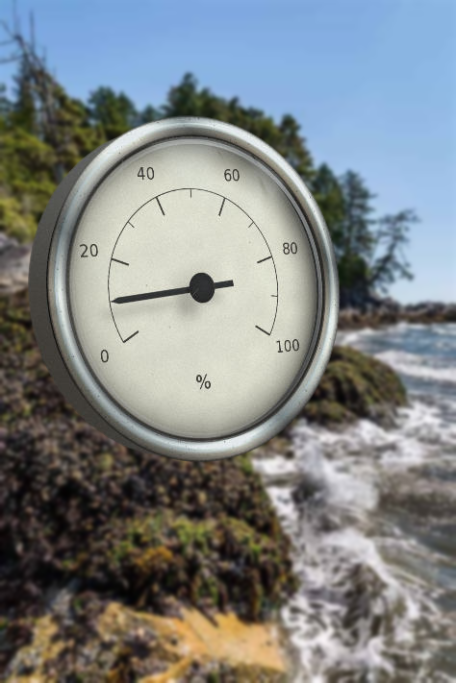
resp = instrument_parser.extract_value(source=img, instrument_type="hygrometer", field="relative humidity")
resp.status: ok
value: 10 %
